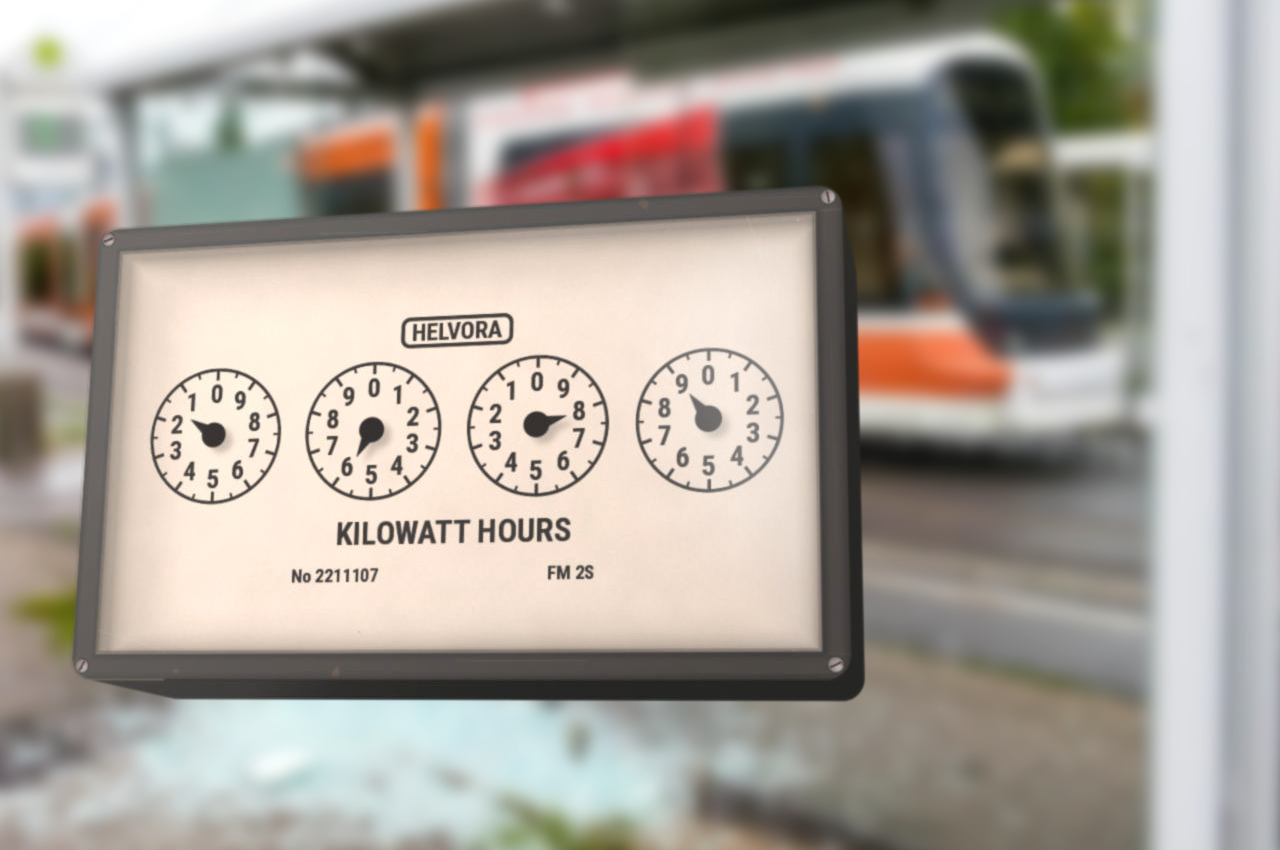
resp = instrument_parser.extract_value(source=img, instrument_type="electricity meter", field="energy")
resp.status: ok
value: 1579 kWh
